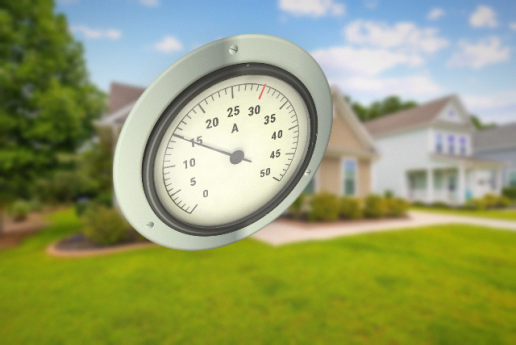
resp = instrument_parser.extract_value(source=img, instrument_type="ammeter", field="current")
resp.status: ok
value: 15 A
